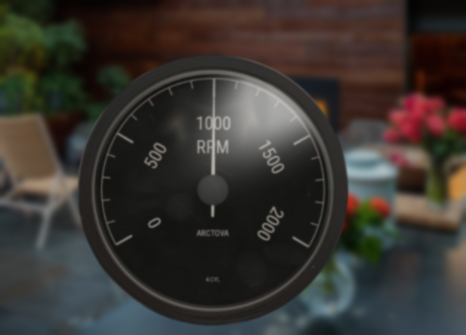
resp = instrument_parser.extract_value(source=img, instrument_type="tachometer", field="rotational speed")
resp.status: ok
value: 1000 rpm
